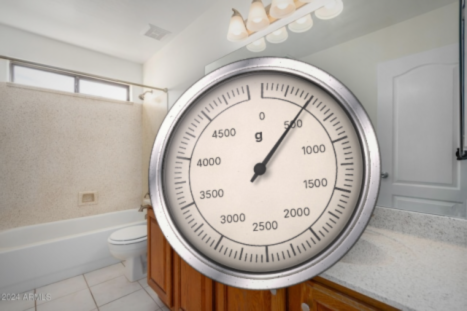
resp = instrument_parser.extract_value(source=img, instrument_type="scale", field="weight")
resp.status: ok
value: 500 g
